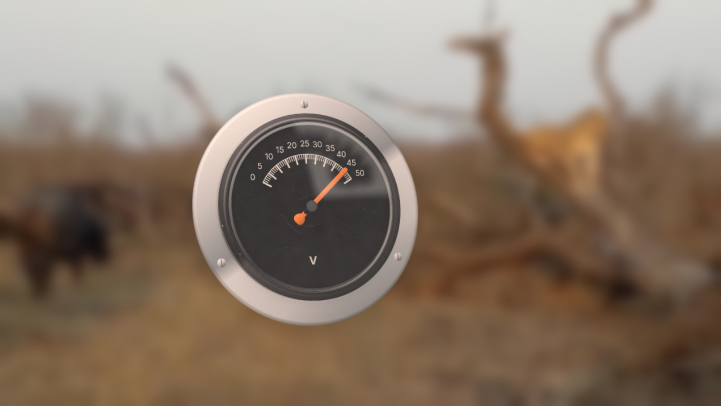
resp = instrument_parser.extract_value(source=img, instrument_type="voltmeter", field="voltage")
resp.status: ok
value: 45 V
